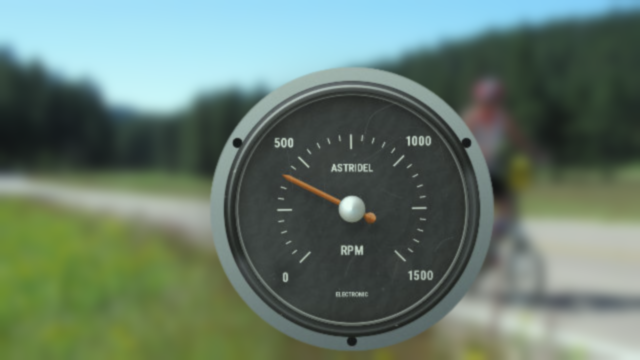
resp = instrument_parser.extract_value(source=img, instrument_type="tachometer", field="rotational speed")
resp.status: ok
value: 400 rpm
